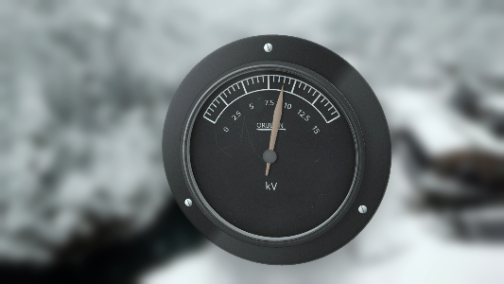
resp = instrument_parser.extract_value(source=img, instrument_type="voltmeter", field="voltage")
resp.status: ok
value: 9 kV
